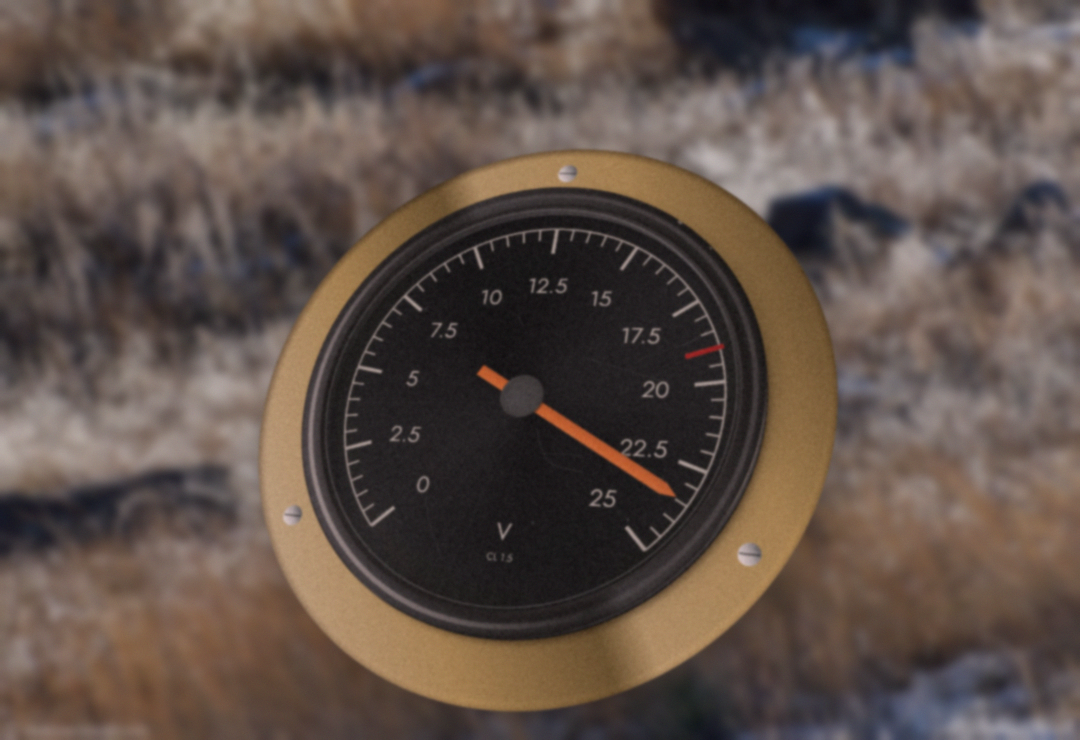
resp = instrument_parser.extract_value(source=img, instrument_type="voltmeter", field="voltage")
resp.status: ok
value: 23.5 V
